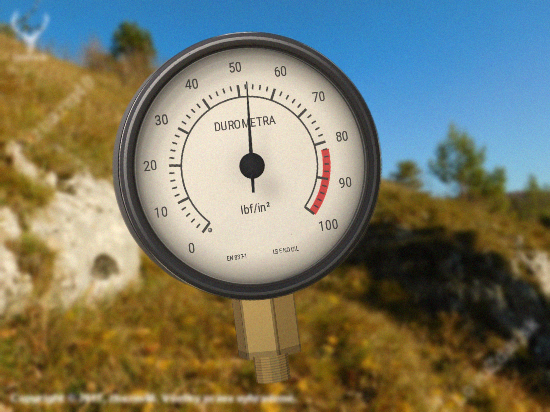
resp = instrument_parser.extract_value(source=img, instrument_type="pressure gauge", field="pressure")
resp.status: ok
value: 52 psi
